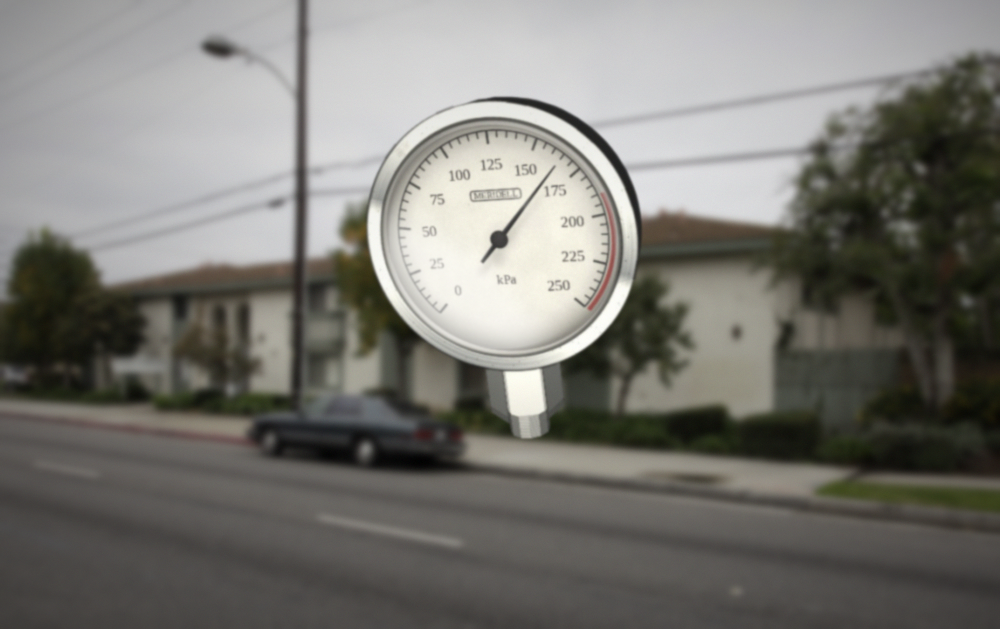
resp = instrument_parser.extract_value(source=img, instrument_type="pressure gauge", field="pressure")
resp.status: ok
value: 165 kPa
